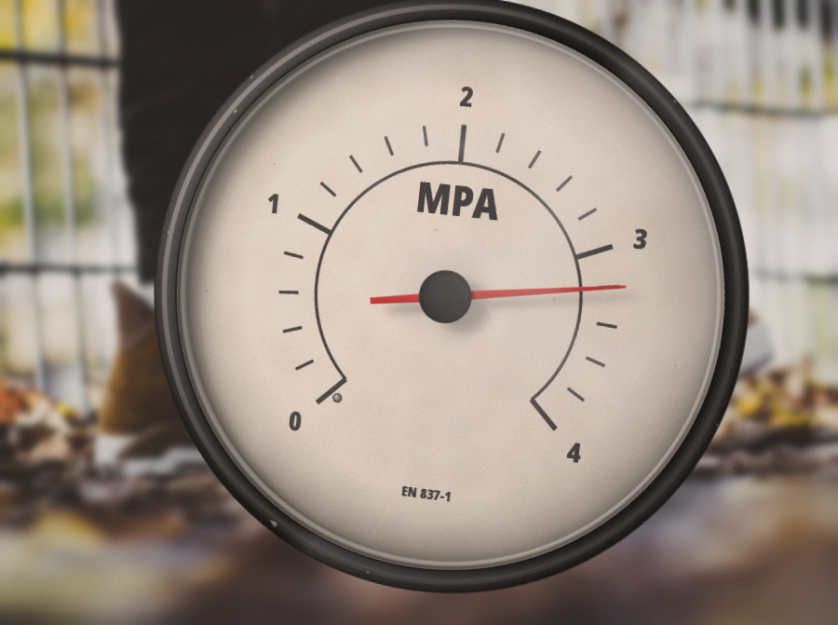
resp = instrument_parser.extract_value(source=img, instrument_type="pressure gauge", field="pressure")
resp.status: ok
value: 3.2 MPa
